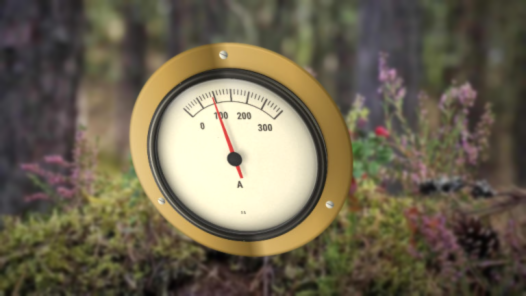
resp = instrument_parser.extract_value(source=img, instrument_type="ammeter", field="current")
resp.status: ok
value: 100 A
